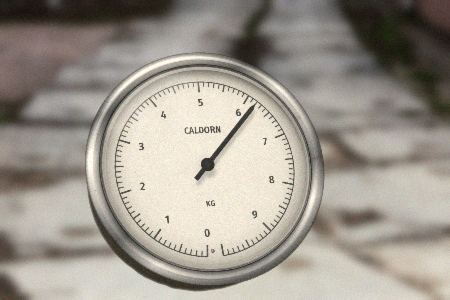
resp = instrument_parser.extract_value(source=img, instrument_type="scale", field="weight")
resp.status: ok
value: 6.2 kg
